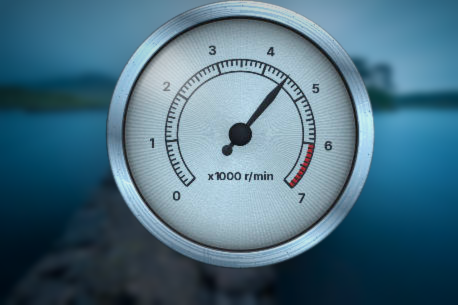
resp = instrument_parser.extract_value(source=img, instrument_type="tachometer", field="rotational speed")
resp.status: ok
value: 4500 rpm
